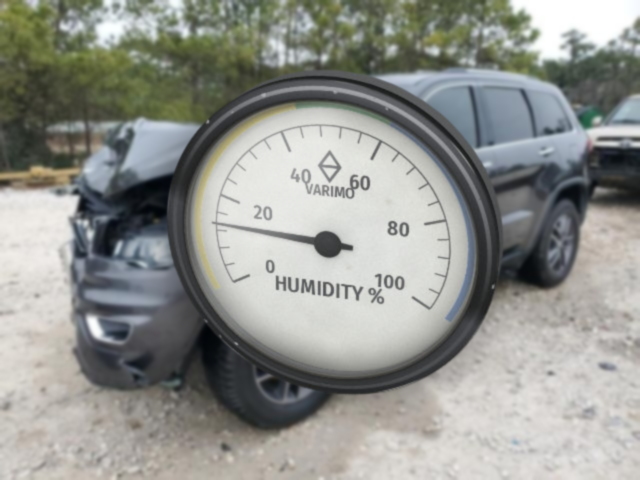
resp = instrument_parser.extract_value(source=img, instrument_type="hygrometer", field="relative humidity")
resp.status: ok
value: 14 %
